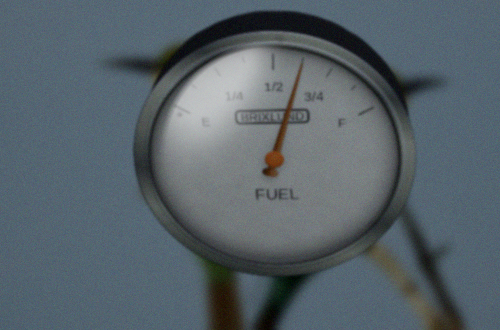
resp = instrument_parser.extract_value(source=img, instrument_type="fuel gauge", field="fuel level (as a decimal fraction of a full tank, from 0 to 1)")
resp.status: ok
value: 0.625
